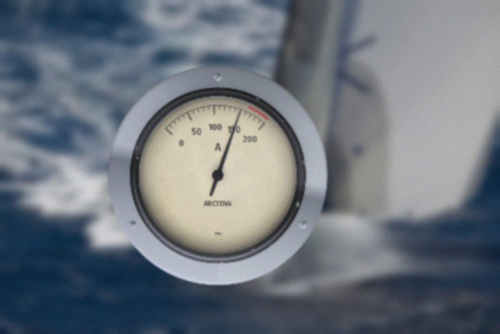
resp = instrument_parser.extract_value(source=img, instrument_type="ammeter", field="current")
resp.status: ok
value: 150 A
